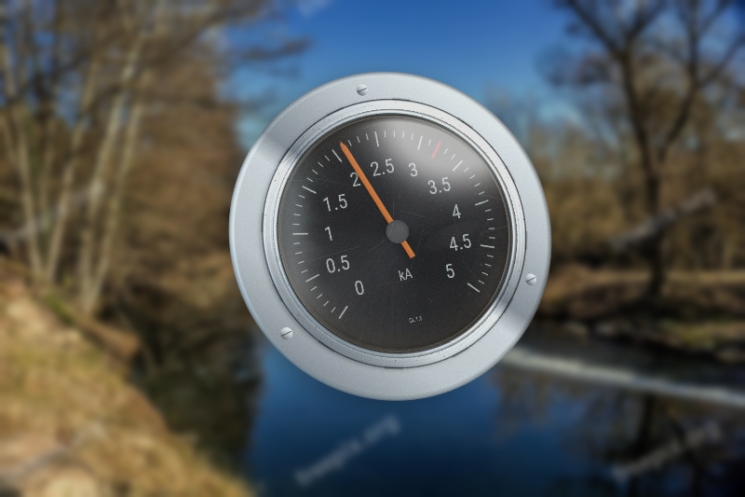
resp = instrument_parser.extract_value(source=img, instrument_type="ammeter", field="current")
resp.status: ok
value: 2.1 kA
